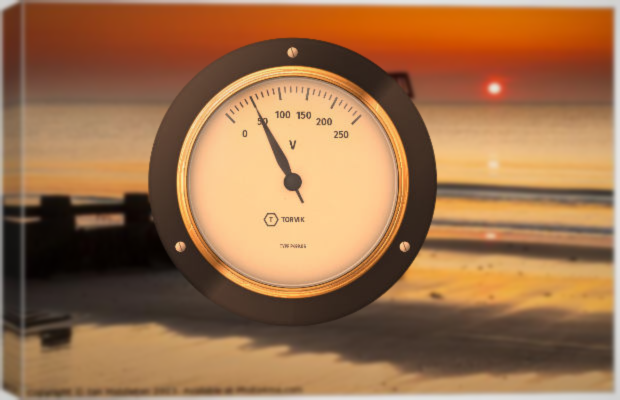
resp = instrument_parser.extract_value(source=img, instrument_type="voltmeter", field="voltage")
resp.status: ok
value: 50 V
